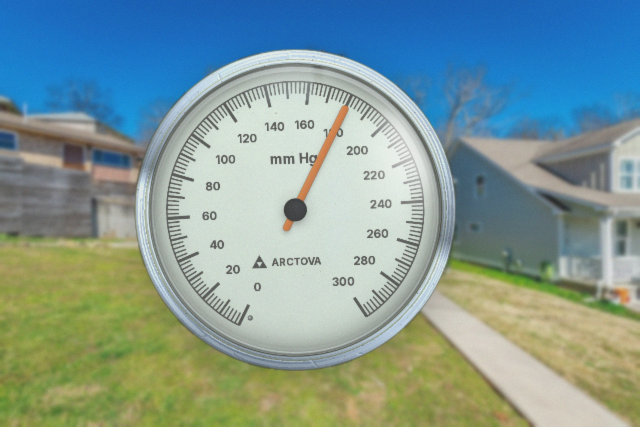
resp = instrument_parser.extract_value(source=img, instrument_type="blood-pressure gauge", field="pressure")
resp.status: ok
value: 180 mmHg
